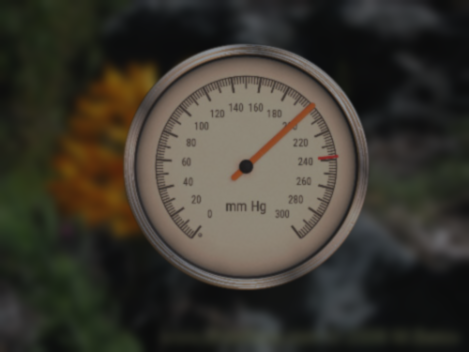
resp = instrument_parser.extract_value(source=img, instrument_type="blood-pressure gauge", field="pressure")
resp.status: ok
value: 200 mmHg
